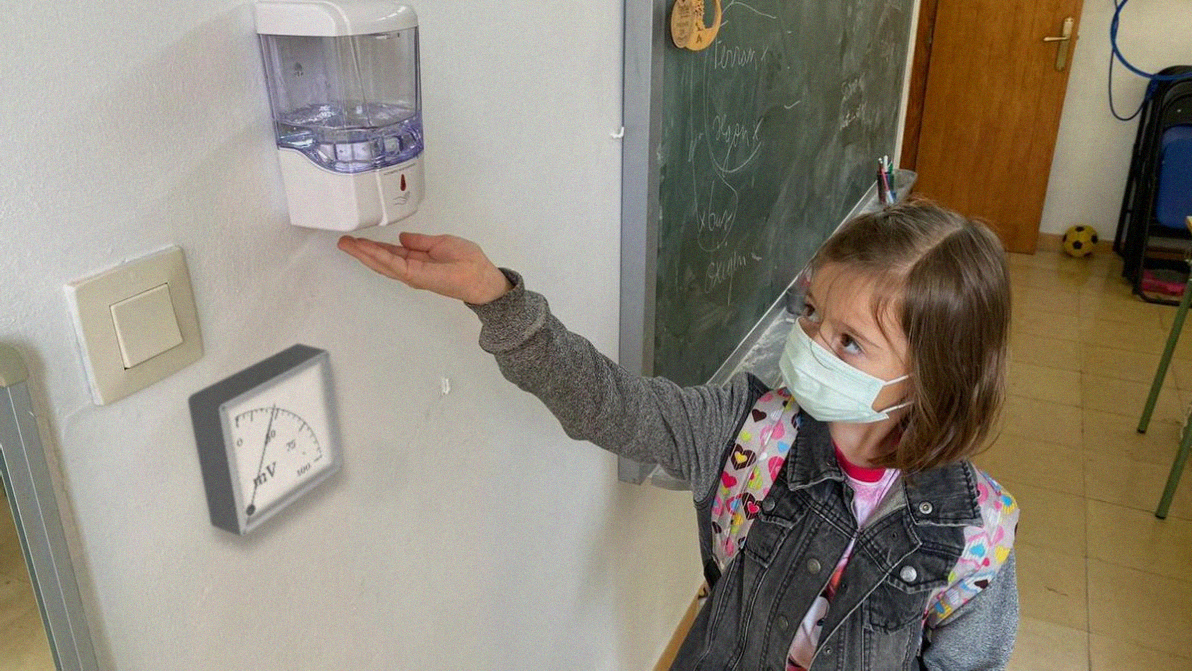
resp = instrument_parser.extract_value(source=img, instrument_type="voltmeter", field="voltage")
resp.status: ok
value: 45 mV
